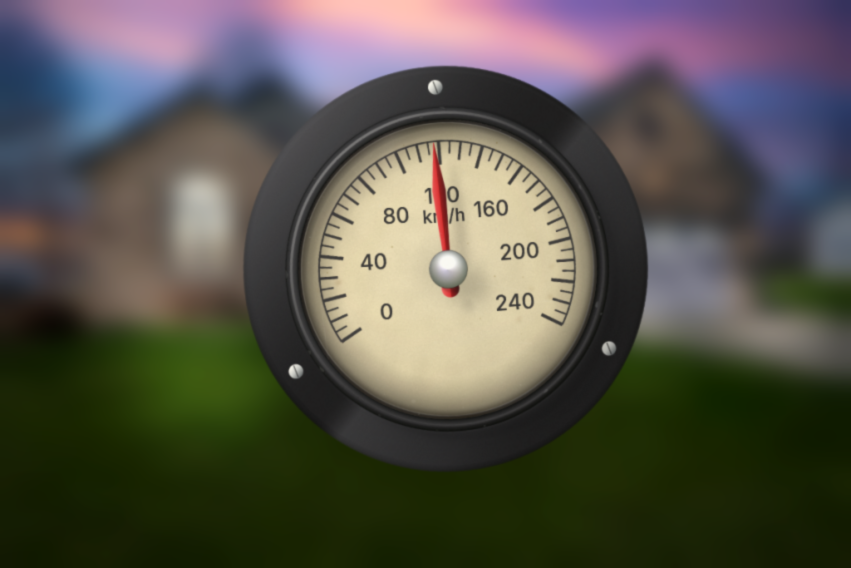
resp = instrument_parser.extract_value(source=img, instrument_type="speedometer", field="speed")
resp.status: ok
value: 117.5 km/h
